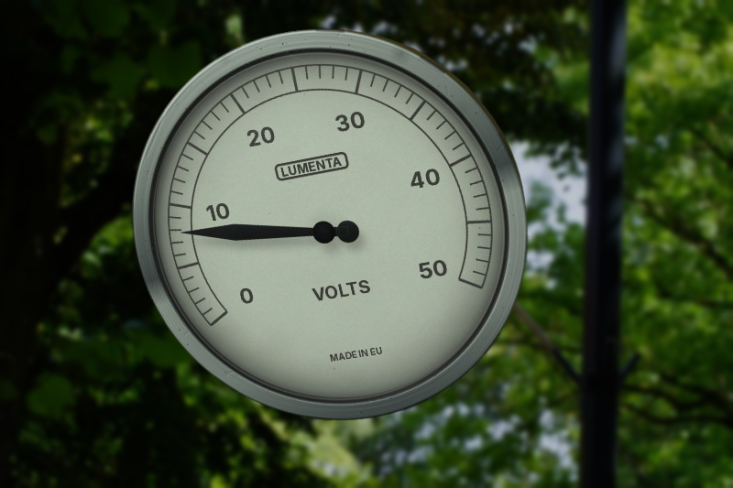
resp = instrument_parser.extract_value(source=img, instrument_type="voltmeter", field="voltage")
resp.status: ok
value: 8 V
